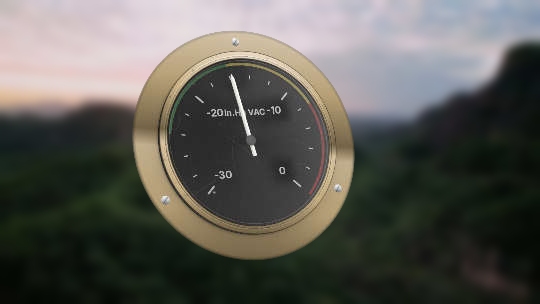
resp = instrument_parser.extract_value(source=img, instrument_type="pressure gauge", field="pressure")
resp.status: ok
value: -16 inHg
